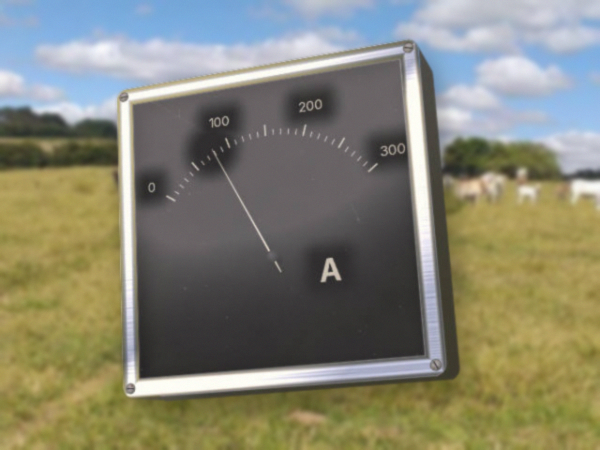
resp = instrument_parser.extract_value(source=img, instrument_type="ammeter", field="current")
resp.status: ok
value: 80 A
